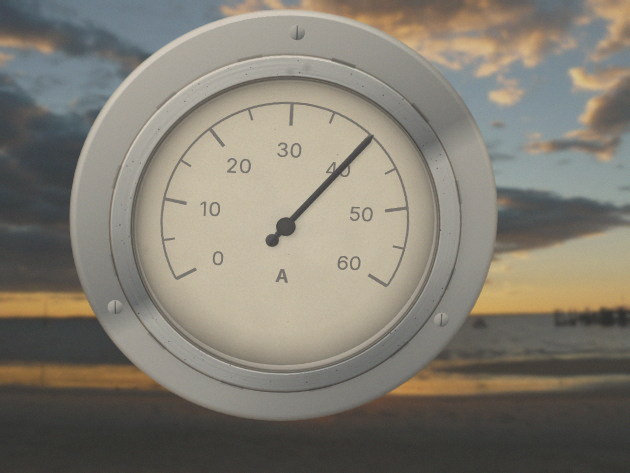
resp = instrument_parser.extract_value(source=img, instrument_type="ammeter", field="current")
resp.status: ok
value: 40 A
